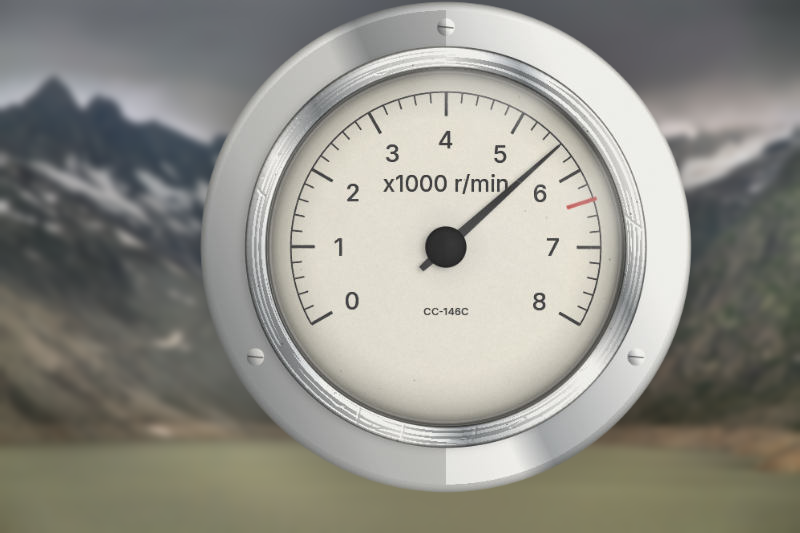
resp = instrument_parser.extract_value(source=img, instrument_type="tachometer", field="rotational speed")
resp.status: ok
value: 5600 rpm
